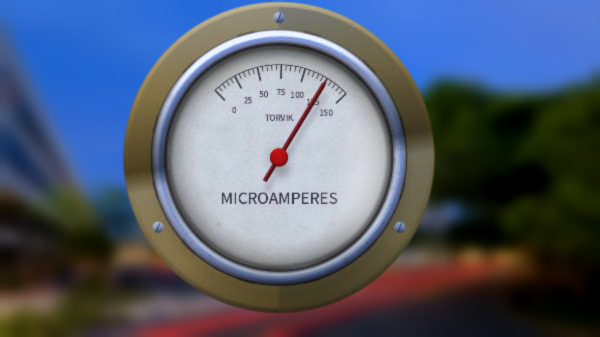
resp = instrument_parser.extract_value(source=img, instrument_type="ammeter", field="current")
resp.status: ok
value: 125 µA
